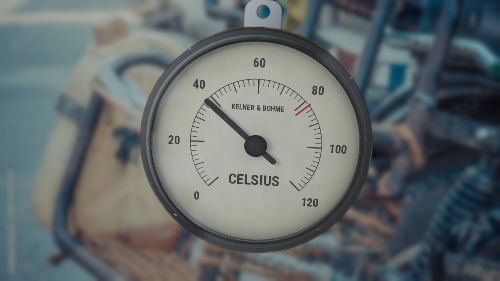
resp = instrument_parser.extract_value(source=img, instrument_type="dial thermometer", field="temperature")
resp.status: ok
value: 38 °C
